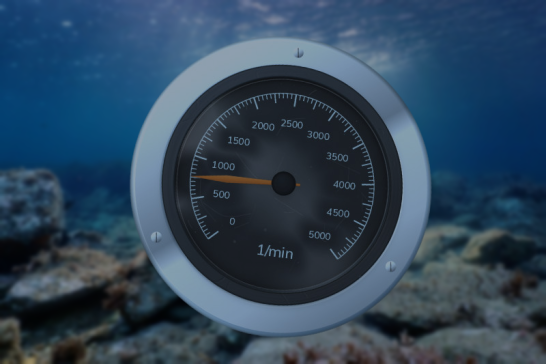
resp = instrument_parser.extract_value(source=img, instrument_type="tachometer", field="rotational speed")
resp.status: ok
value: 750 rpm
